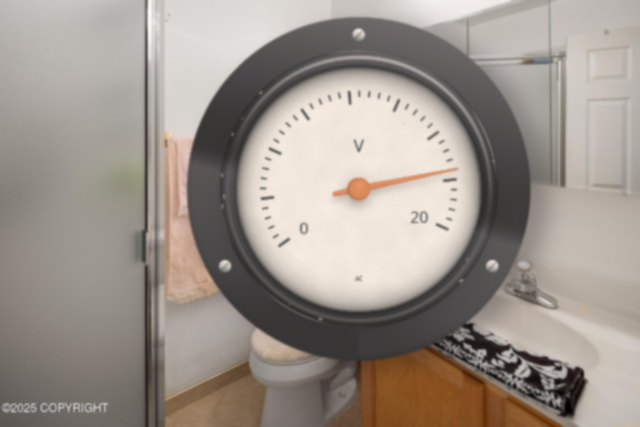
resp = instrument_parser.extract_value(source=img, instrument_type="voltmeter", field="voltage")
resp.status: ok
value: 17 V
